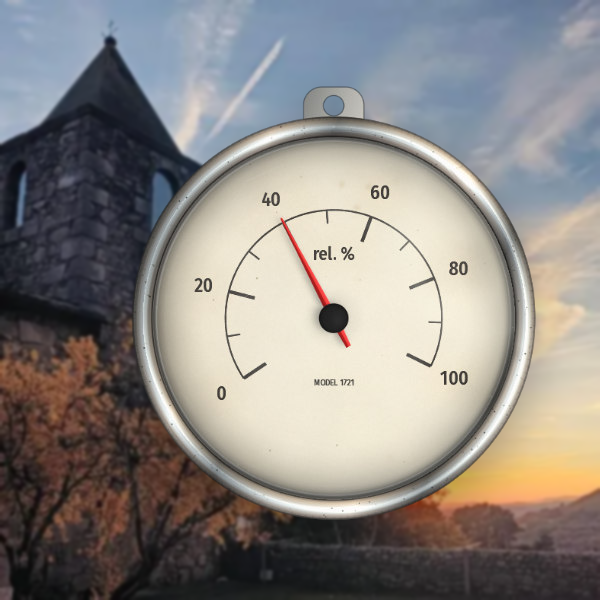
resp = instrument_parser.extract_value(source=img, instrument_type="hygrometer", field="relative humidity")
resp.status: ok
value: 40 %
